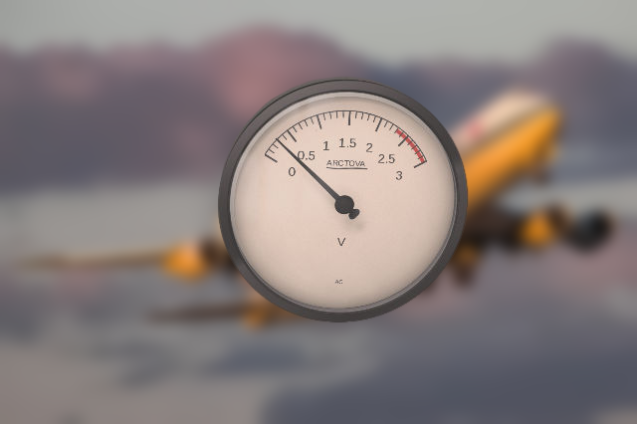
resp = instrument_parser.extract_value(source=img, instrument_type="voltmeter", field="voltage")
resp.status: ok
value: 0.3 V
